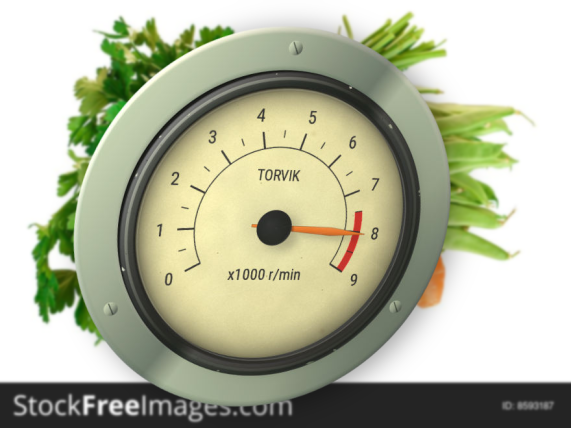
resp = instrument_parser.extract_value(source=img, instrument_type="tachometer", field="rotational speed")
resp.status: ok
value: 8000 rpm
